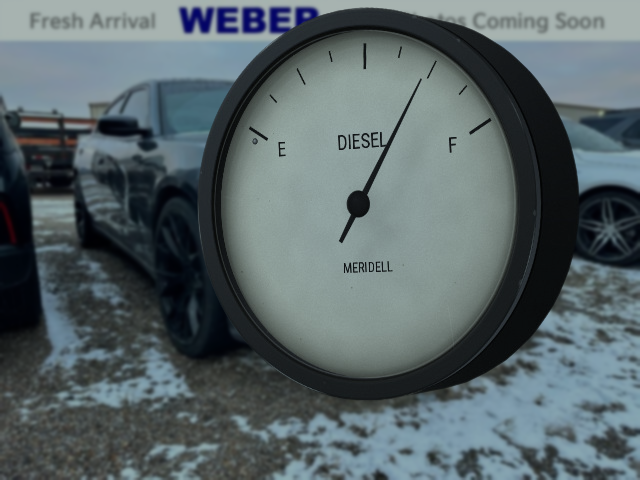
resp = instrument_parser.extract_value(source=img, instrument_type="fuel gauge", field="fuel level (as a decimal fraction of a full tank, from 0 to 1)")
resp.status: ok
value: 0.75
